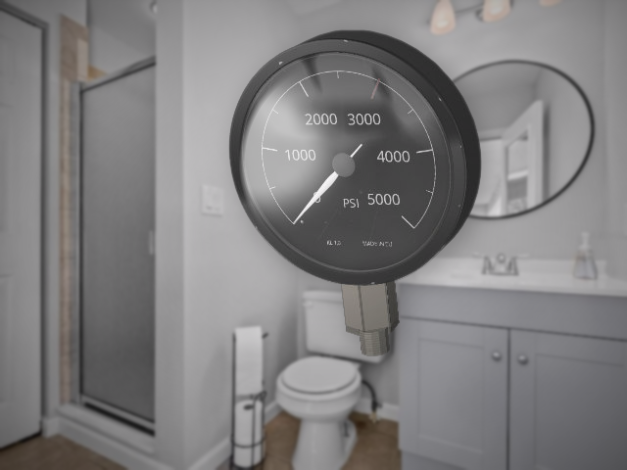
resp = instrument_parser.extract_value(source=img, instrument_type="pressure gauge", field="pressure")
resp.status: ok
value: 0 psi
